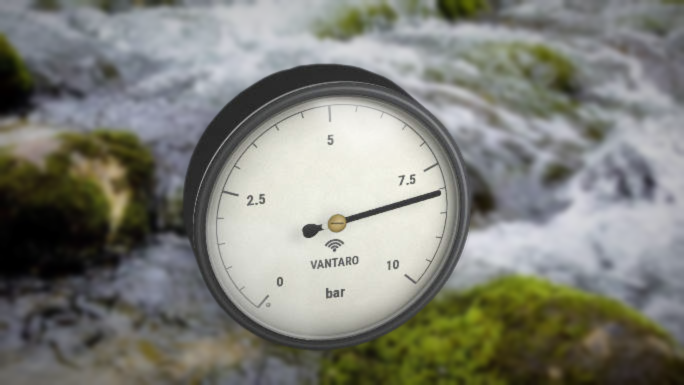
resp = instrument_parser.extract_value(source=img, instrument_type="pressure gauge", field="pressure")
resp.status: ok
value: 8 bar
